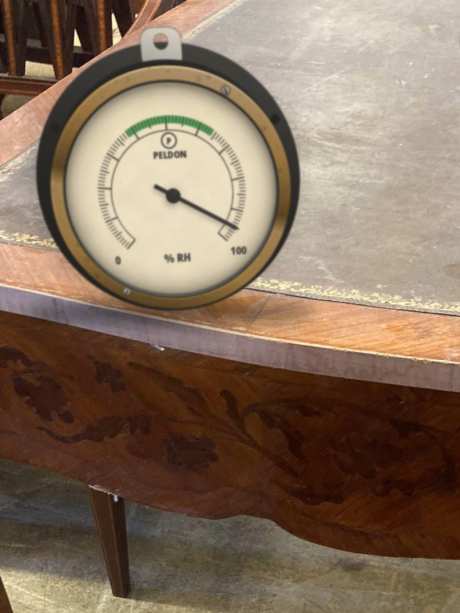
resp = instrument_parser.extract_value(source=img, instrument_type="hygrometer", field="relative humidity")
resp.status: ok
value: 95 %
